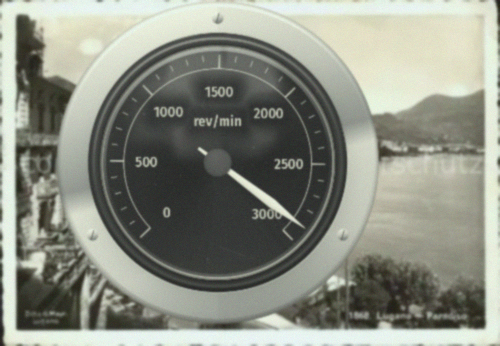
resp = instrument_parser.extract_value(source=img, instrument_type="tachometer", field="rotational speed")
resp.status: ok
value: 2900 rpm
